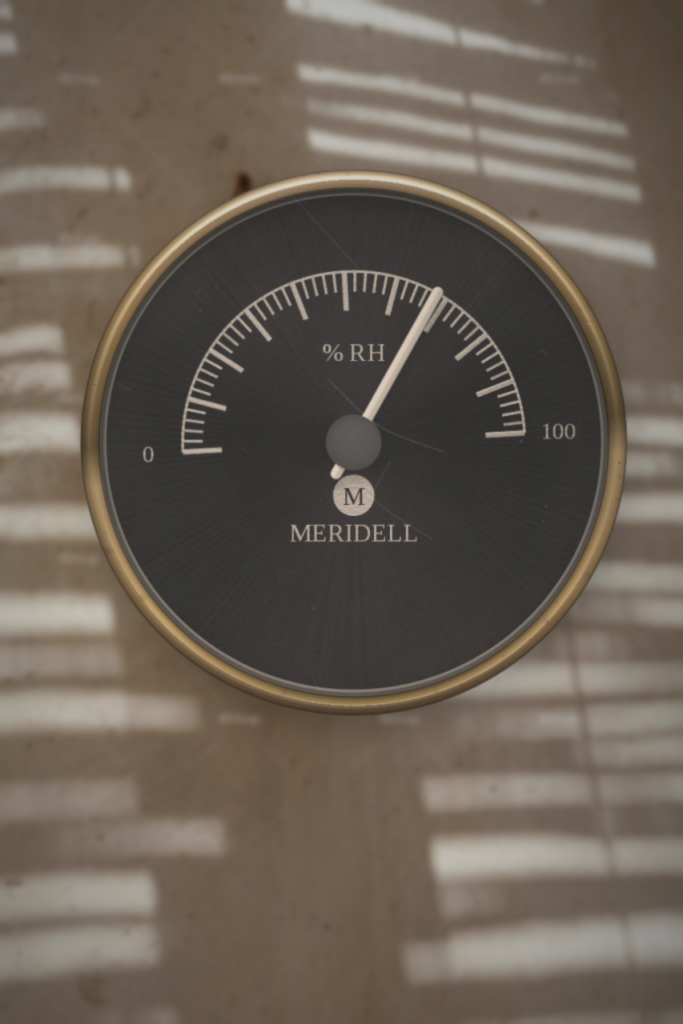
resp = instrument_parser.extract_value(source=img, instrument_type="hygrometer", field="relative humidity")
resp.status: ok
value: 68 %
